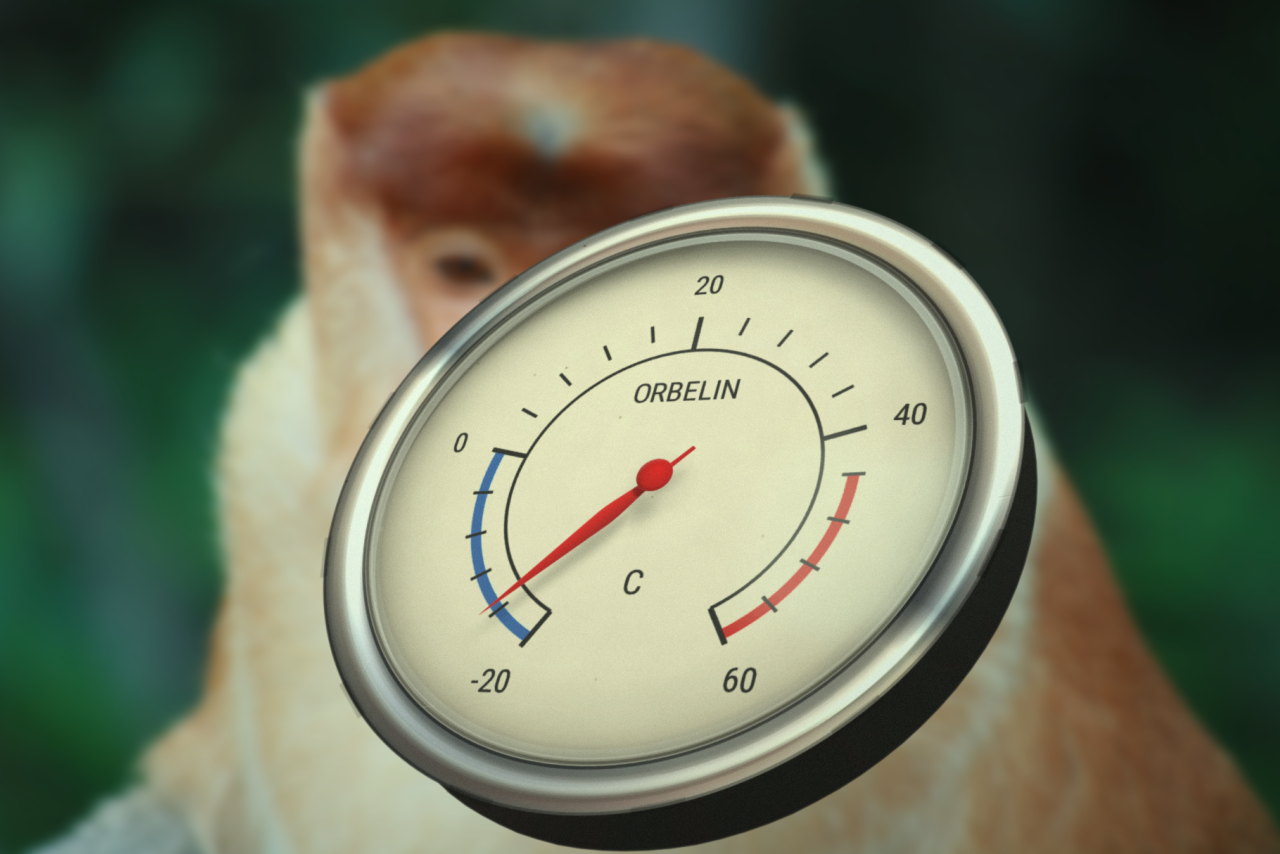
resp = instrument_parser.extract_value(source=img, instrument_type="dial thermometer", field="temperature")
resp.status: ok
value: -16 °C
